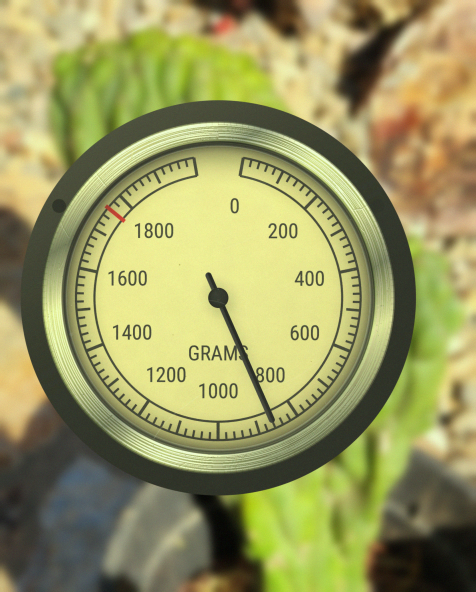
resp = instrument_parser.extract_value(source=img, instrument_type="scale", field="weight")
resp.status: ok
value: 860 g
